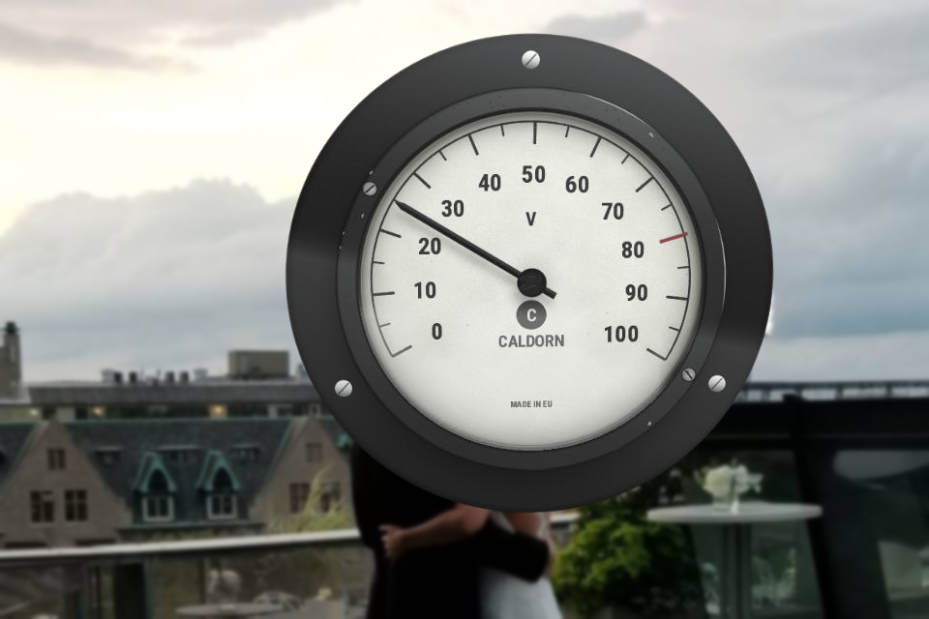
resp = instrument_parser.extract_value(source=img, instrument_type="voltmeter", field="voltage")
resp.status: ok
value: 25 V
